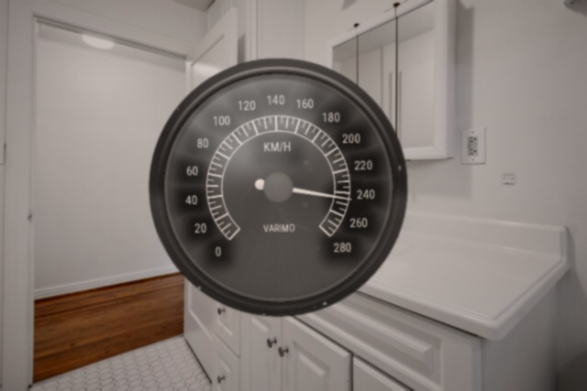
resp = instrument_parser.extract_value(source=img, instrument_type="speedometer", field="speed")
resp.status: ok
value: 245 km/h
